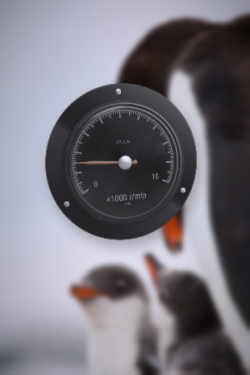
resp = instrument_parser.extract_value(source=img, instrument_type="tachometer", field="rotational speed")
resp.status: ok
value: 1500 rpm
